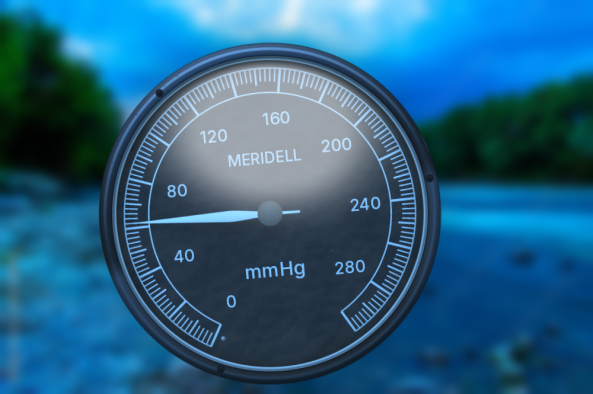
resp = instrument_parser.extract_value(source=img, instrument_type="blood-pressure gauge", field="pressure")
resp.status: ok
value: 62 mmHg
